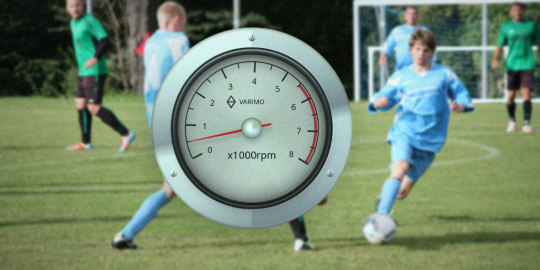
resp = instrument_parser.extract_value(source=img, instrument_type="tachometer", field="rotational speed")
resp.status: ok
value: 500 rpm
